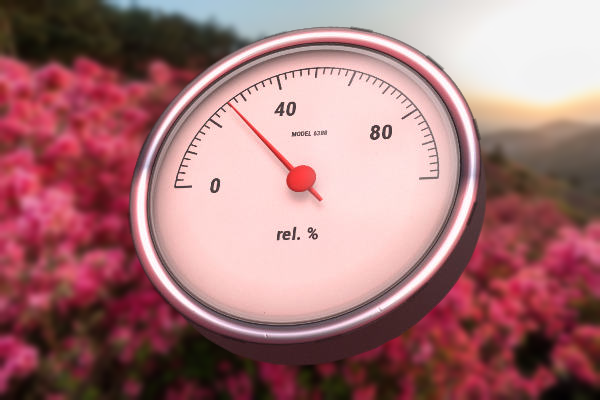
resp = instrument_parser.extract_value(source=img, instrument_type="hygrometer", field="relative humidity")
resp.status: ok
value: 26 %
